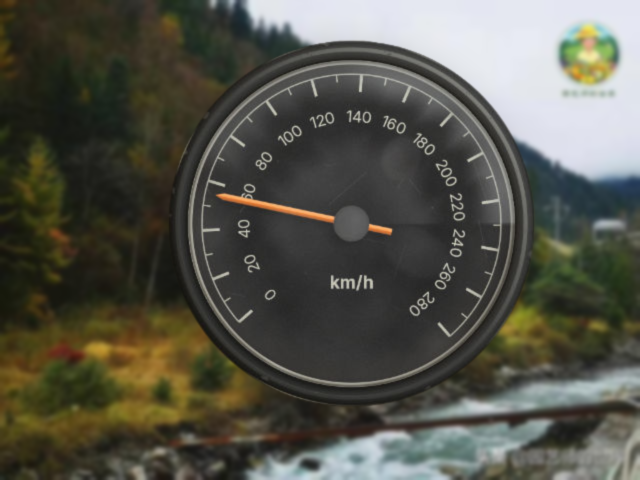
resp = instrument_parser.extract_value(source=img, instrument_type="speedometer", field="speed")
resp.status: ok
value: 55 km/h
